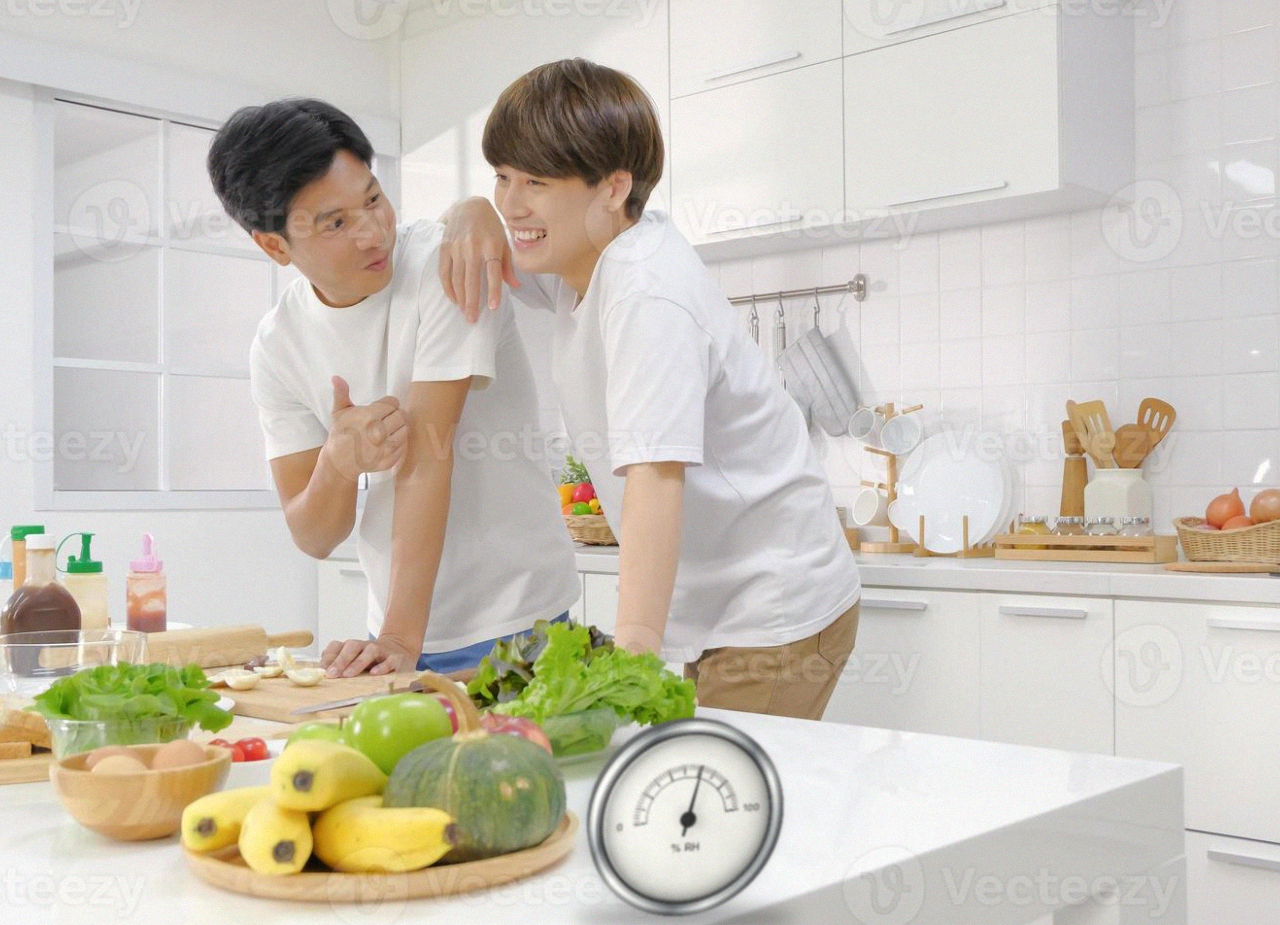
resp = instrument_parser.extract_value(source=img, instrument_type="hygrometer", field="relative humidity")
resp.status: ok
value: 60 %
